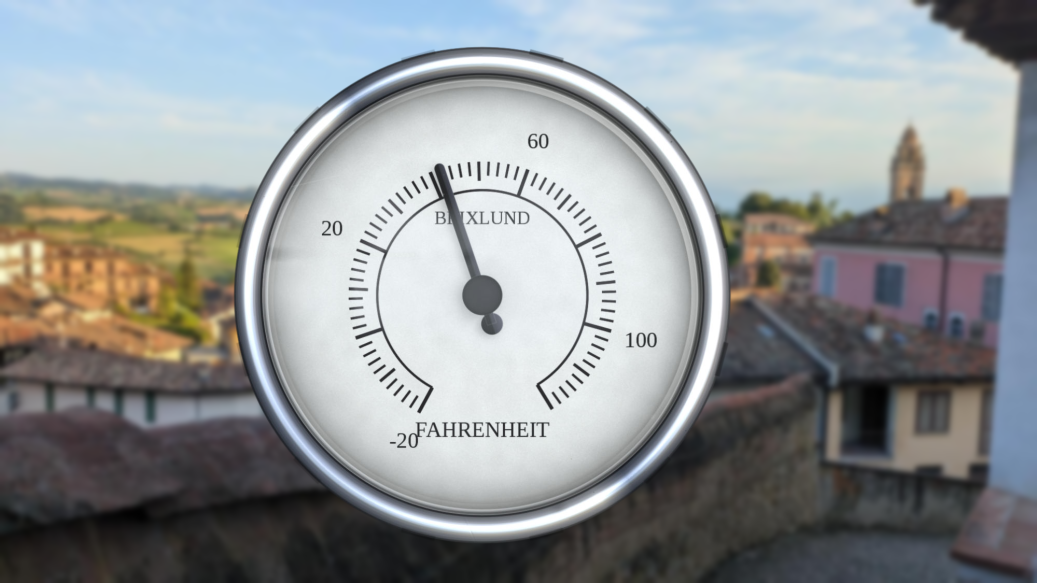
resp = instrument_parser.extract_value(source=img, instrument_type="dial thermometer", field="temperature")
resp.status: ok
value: 42 °F
